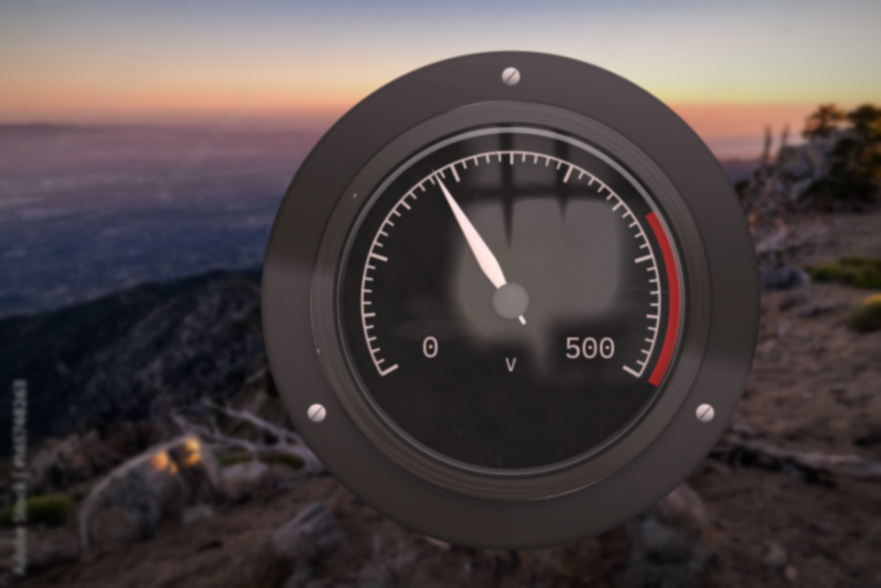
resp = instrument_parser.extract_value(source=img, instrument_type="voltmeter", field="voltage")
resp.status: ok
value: 185 V
